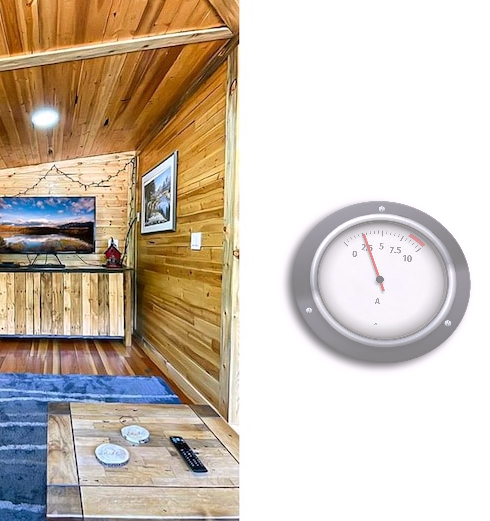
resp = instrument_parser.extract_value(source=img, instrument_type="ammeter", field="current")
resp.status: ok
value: 2.5 A
